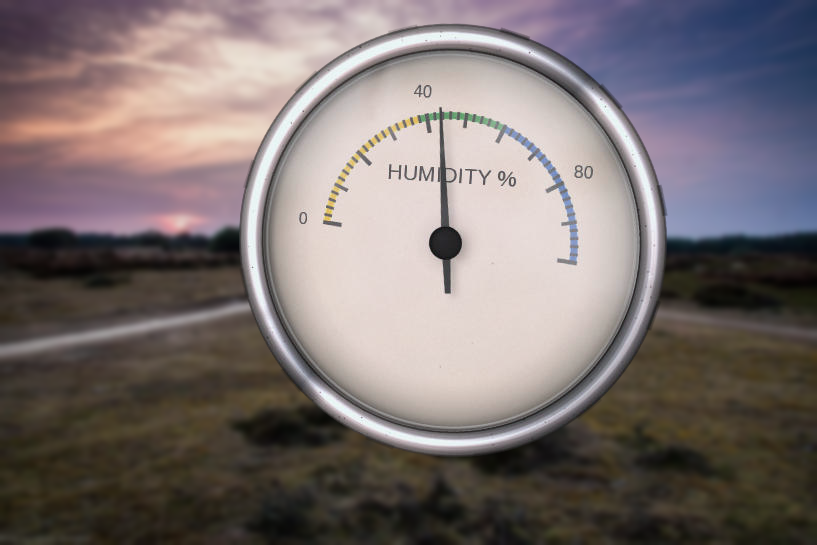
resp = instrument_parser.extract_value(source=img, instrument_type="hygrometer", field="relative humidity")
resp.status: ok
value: 44 %
